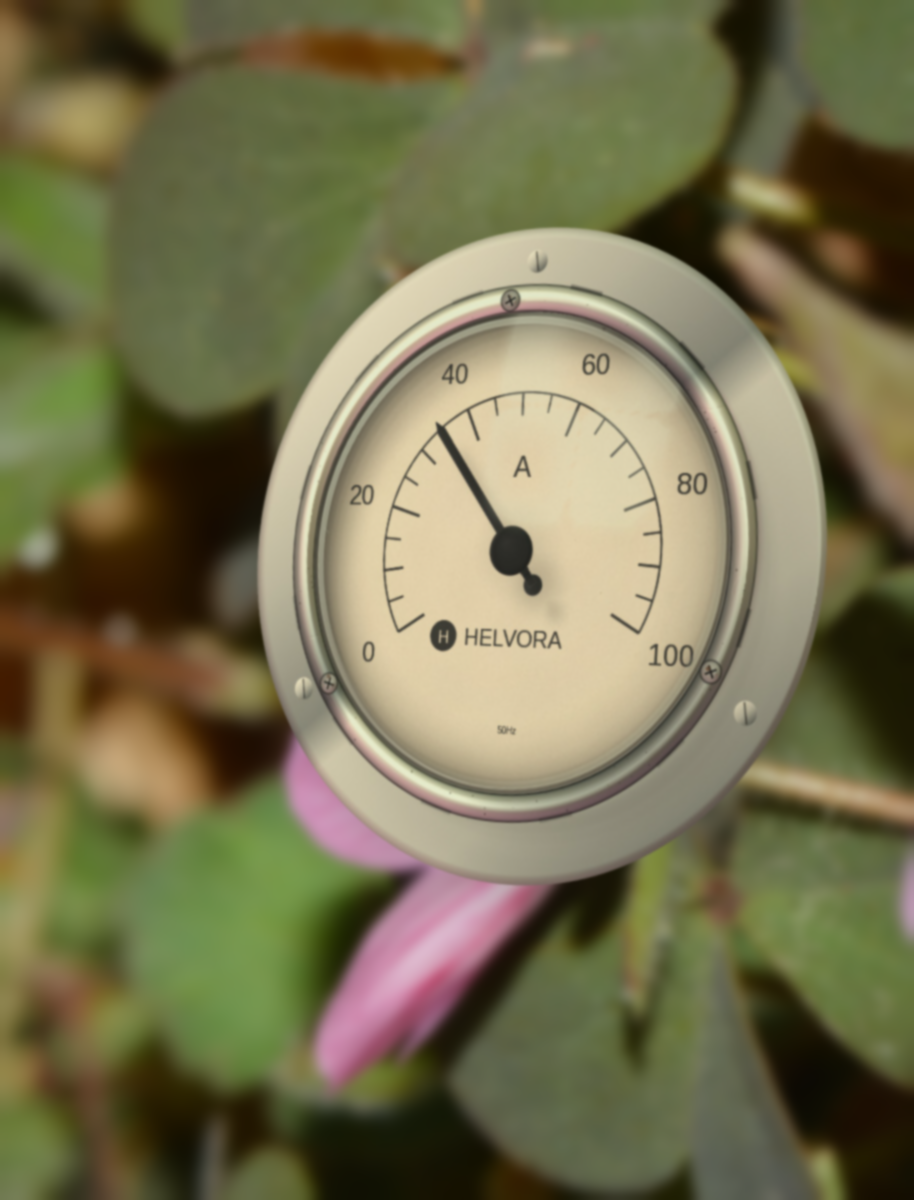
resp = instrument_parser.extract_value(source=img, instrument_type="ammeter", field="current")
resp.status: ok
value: 35 A
